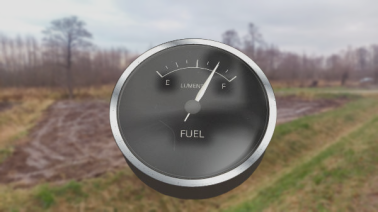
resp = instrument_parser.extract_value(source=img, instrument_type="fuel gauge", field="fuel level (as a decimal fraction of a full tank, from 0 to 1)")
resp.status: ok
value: 0.75
